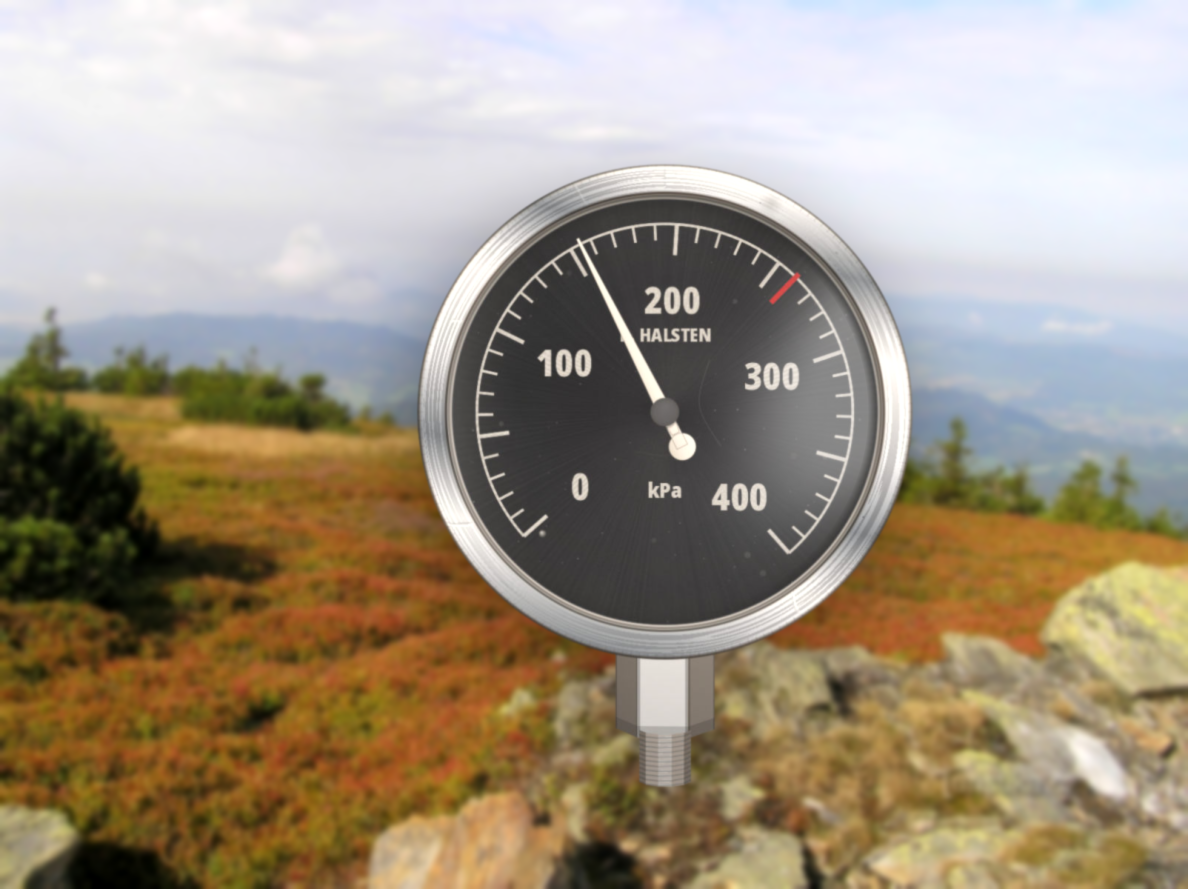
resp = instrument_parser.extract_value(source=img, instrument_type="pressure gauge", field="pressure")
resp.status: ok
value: 155 kPa
